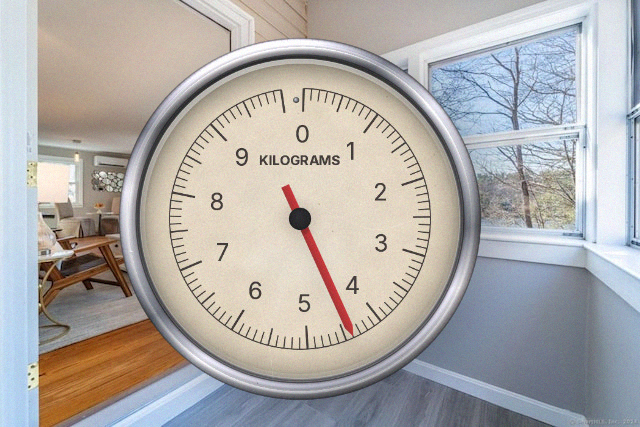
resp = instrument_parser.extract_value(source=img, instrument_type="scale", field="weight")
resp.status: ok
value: 4.4 kg
